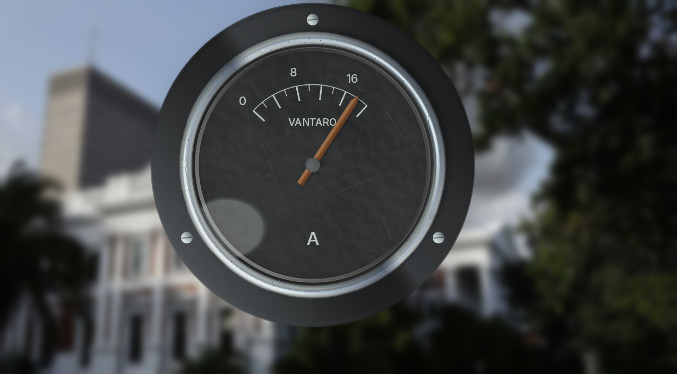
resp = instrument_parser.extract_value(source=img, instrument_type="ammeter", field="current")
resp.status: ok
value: 18 A
